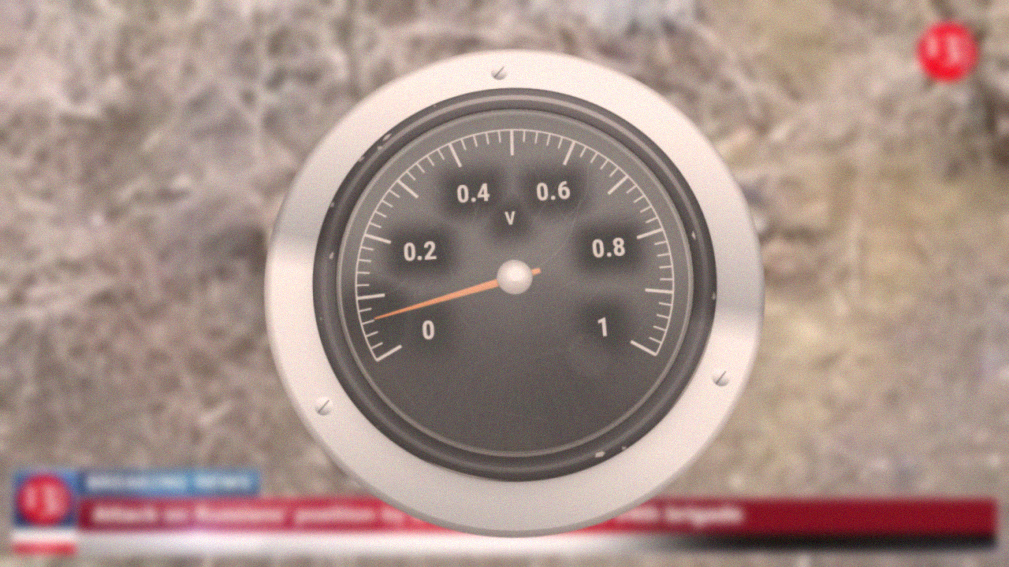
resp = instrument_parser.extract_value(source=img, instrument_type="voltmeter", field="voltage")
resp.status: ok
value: 0.06 V
